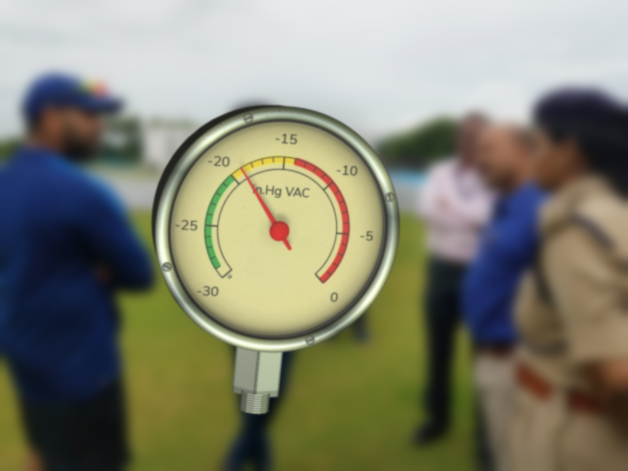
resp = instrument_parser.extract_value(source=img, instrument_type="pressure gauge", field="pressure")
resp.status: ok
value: -19 inHg
